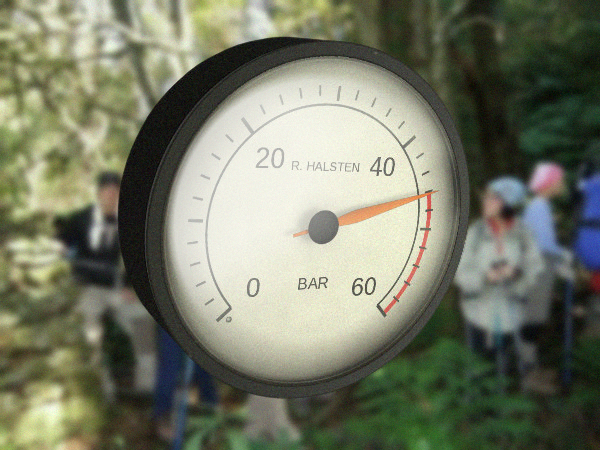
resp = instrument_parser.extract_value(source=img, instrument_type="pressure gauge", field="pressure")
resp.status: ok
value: 46 bar
